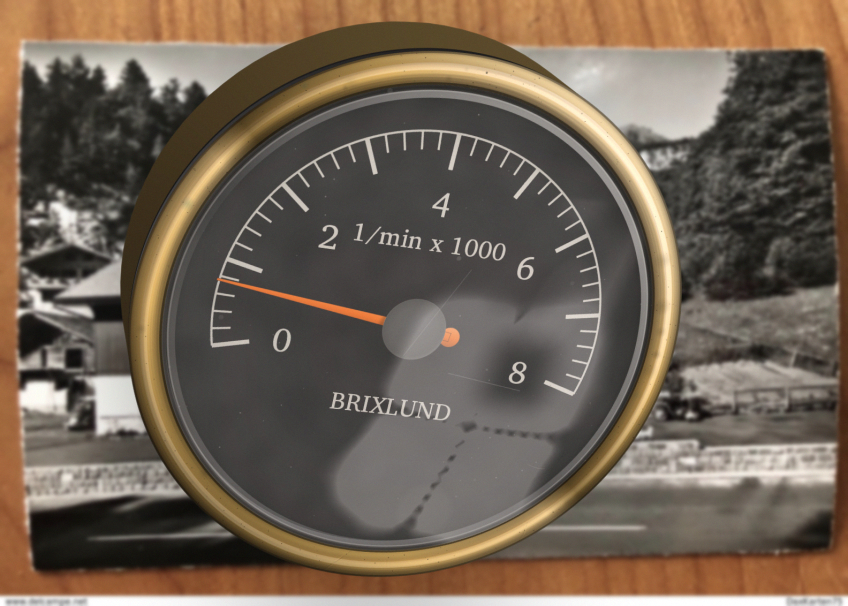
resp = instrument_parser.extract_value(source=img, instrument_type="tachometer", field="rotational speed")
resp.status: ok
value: 800 rpm
